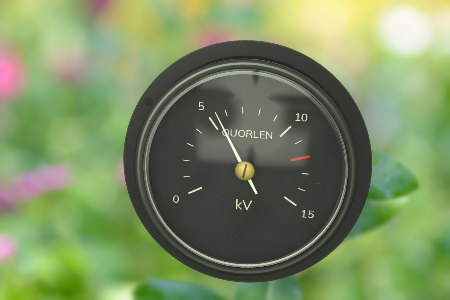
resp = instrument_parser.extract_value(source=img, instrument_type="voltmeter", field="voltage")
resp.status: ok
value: 5.5 kV
